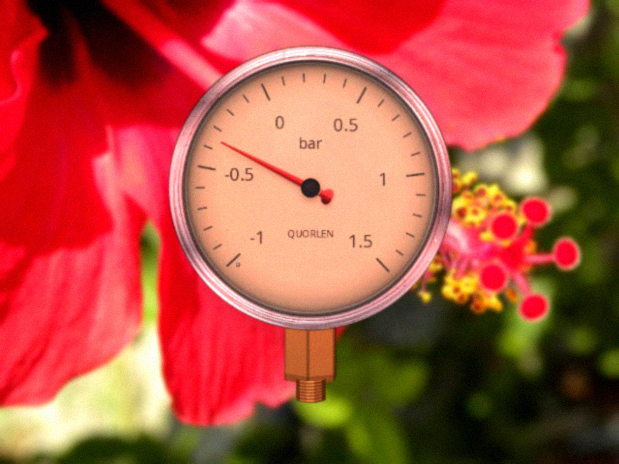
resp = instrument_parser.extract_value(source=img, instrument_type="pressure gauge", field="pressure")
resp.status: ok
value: -0.35 bar
